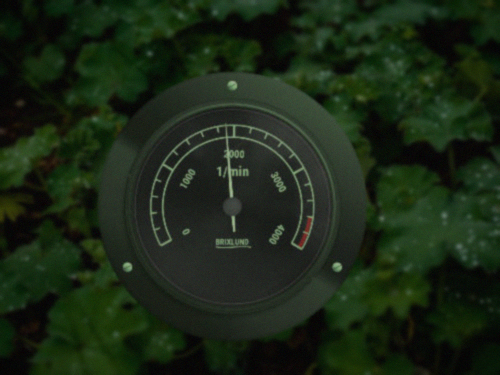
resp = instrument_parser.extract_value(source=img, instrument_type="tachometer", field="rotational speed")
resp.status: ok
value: 1900 rpm
